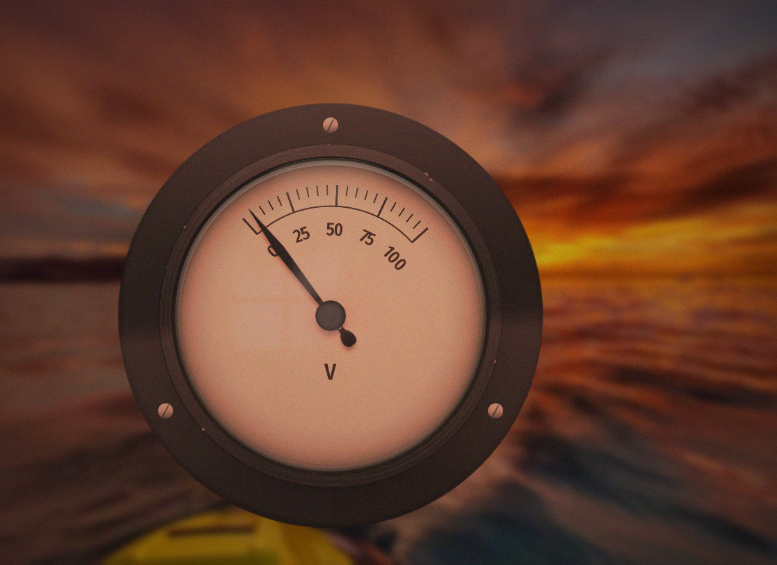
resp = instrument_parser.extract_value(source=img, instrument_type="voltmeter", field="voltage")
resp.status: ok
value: 5 V
